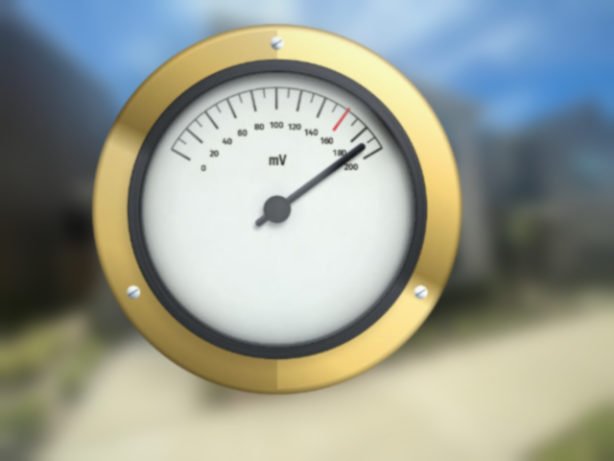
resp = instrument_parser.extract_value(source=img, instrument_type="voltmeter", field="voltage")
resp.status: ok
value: 190 mV
